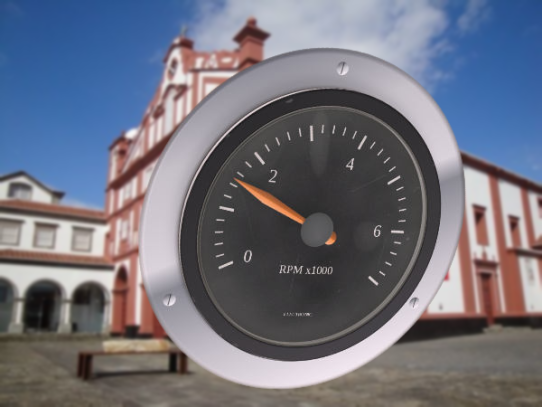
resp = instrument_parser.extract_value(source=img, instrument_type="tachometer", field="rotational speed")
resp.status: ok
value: 1500 rpm
